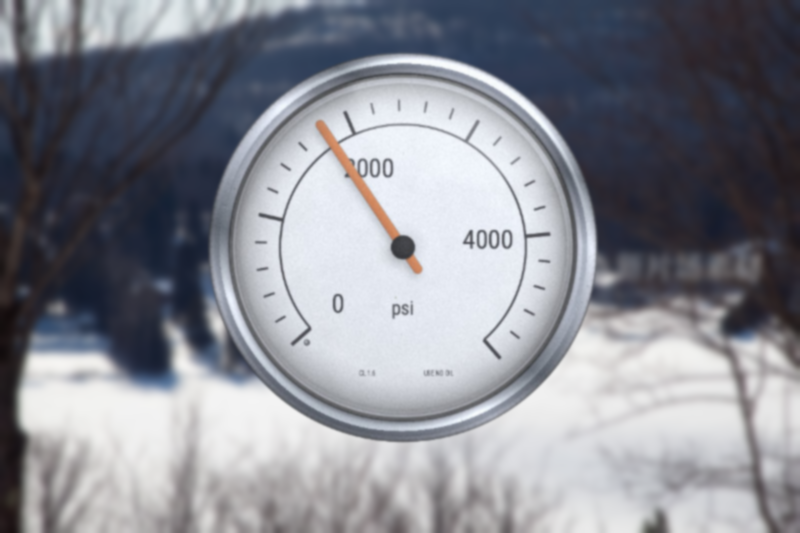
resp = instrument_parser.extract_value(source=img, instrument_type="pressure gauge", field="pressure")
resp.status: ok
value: 1800 psi
